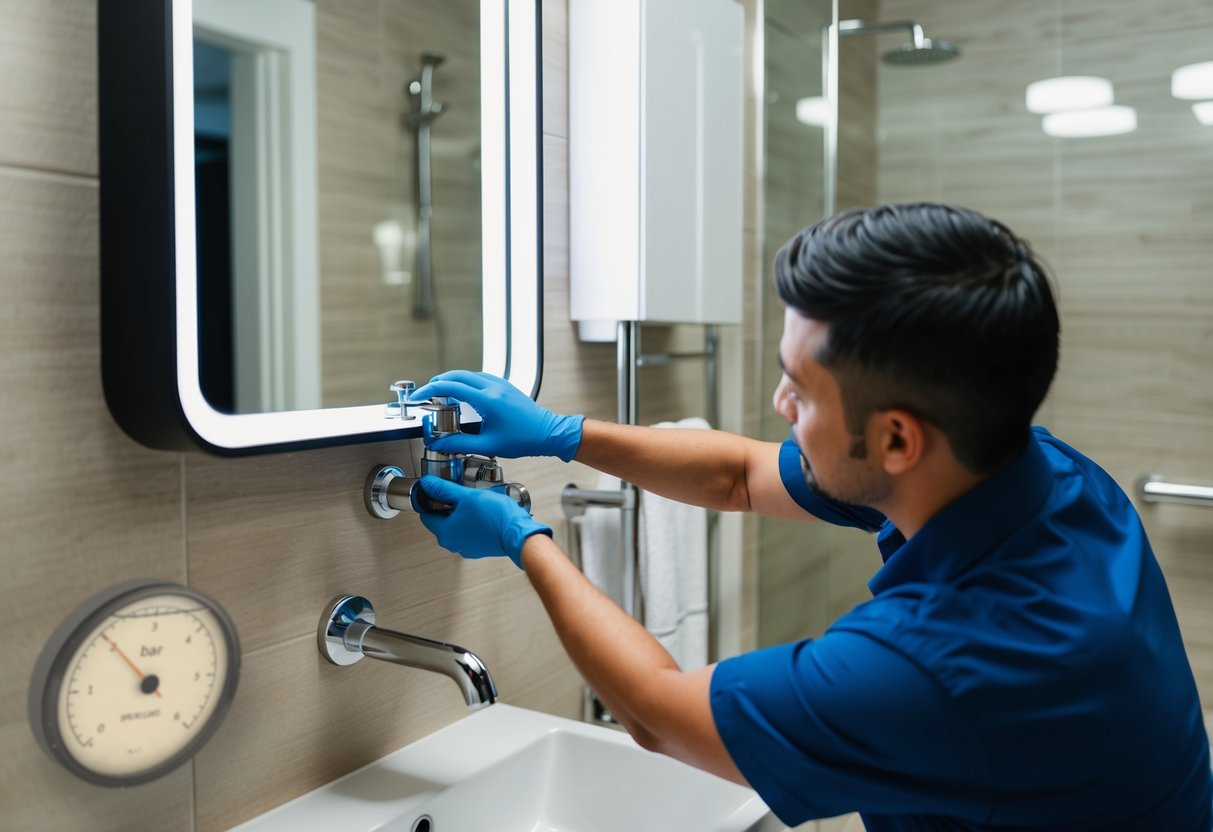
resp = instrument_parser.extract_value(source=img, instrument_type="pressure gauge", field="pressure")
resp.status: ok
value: 2 bar
